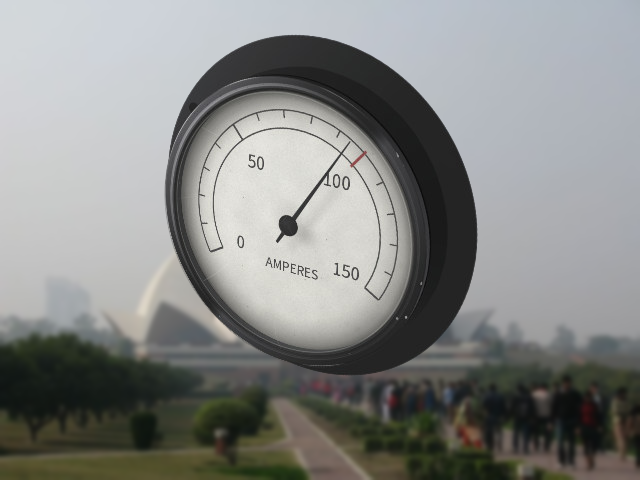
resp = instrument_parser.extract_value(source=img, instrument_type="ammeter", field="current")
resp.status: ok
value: 95 A
